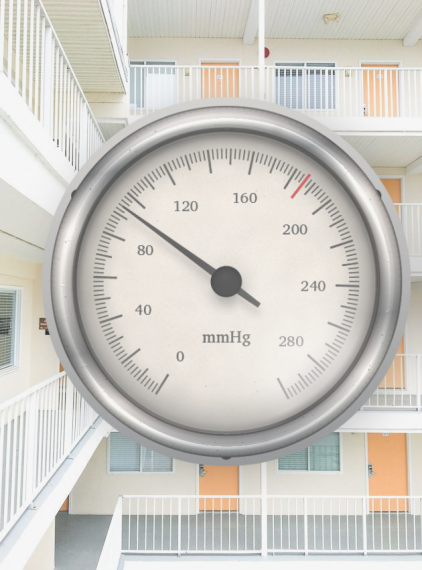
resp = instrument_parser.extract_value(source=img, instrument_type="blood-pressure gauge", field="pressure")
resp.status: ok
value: 94 mmHg
